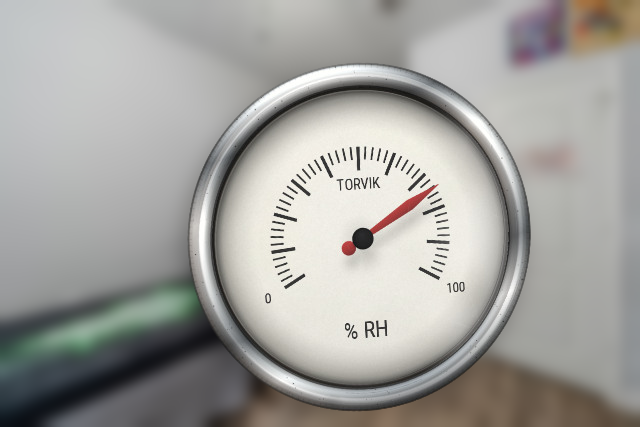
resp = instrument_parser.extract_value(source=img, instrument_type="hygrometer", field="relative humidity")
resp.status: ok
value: 74 %
